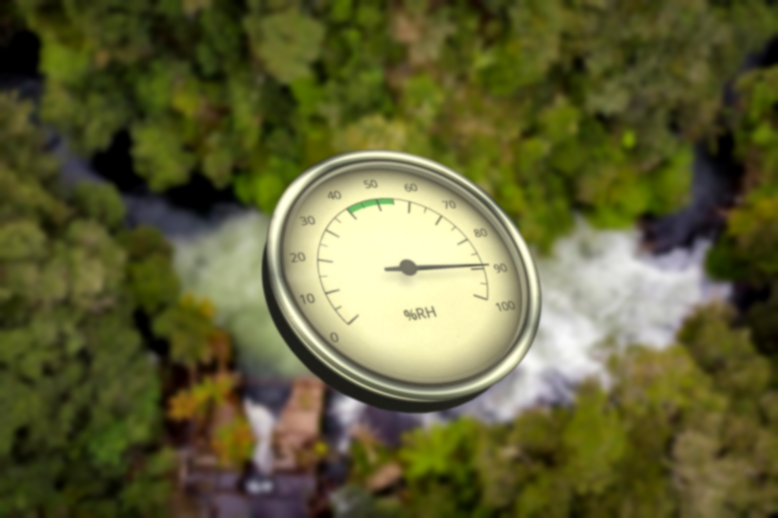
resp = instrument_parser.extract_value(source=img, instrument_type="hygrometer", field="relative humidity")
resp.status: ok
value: 90 %
